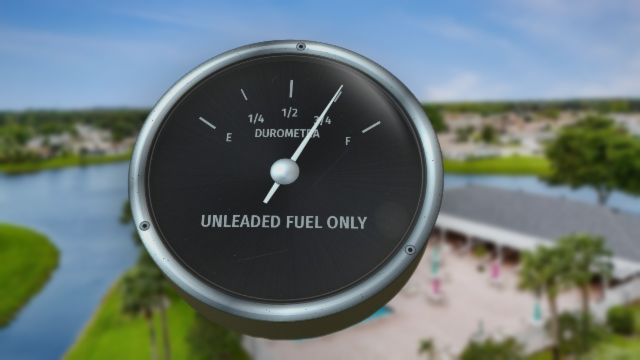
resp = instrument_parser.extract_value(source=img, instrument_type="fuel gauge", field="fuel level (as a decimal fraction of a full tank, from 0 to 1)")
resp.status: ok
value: 0.75
